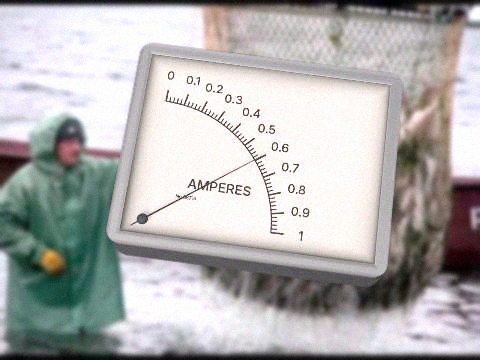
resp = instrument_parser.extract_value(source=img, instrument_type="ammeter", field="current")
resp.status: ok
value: 0.6 A
